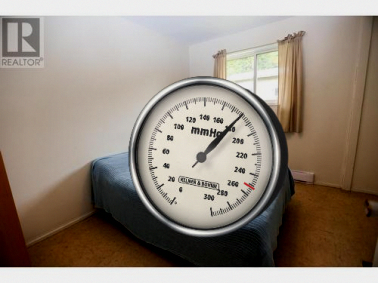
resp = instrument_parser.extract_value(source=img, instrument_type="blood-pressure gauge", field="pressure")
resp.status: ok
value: 180 mmHg
